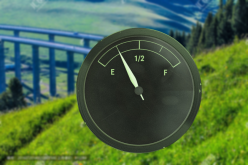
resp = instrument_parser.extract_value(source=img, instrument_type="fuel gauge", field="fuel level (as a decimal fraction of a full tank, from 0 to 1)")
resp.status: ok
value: 0.25
